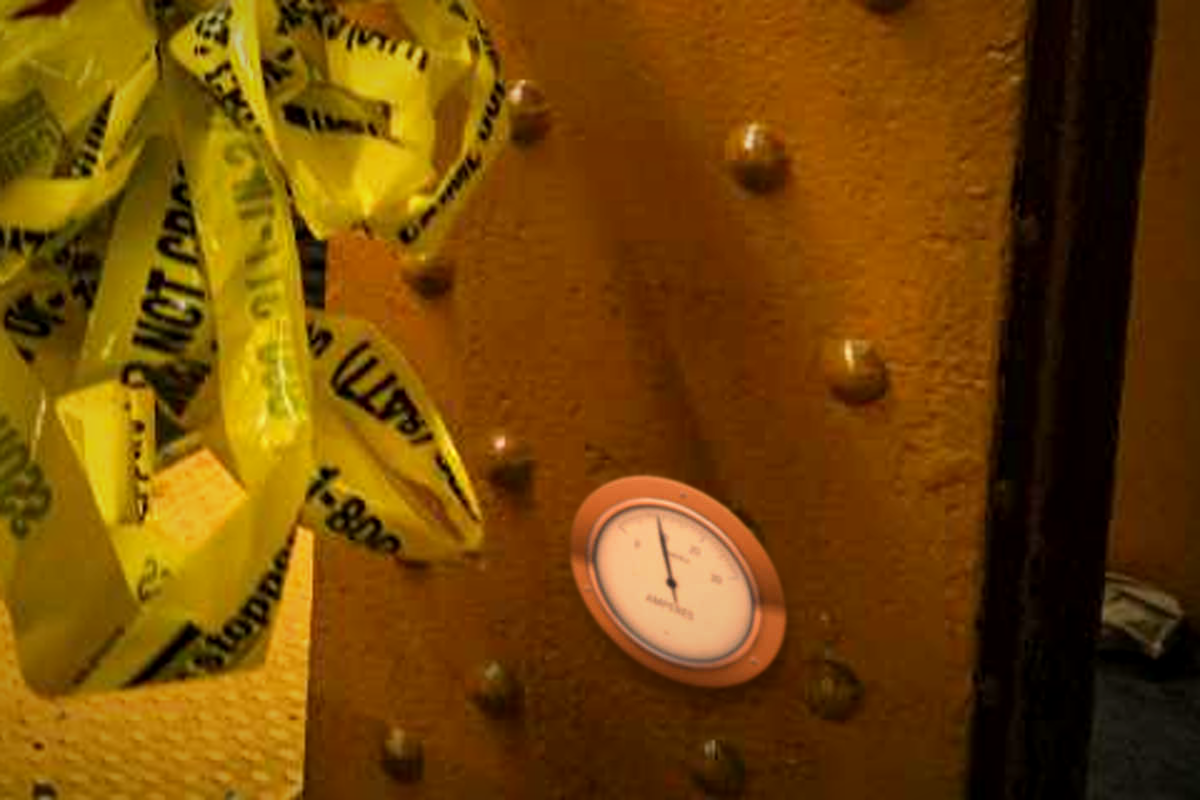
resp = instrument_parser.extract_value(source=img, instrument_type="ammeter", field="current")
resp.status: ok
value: 10 A
